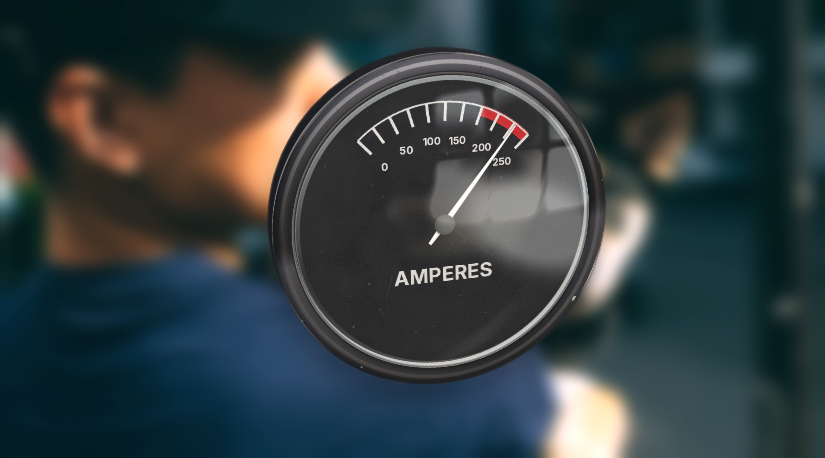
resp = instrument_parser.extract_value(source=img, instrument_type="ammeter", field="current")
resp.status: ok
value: 225 A
